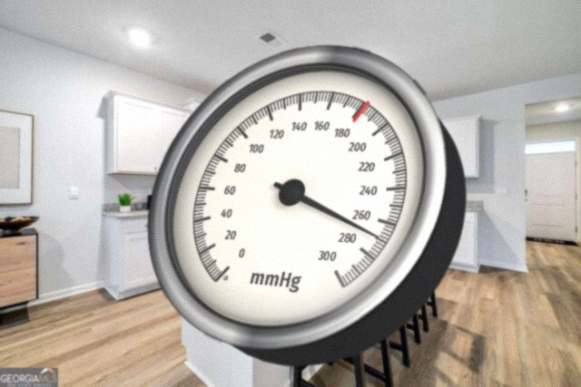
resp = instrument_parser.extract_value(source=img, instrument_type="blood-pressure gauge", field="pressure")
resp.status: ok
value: 270 mmHg
